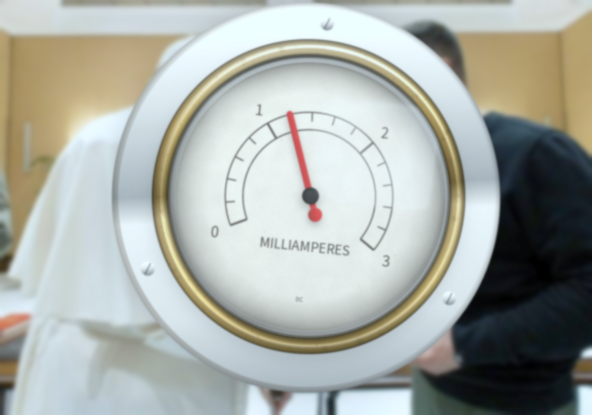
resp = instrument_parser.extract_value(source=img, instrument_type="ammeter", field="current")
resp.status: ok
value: 1.2 mA
